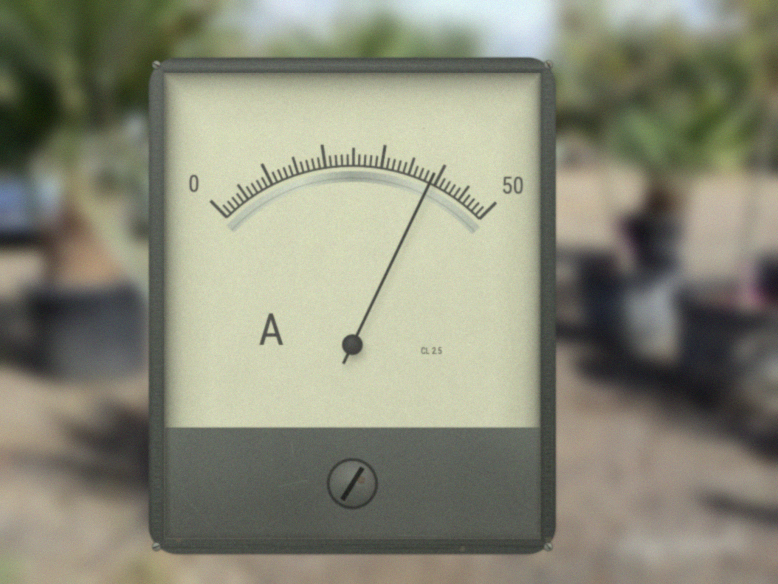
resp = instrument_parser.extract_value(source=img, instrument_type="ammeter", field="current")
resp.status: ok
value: 39 A
